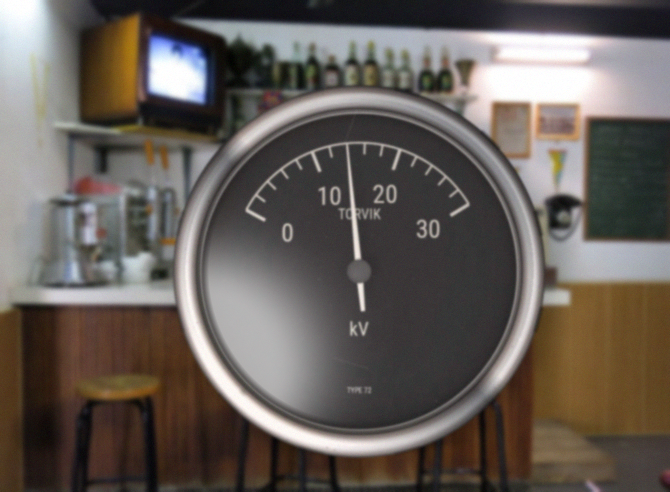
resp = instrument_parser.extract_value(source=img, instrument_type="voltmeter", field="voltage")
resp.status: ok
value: 14 kV
